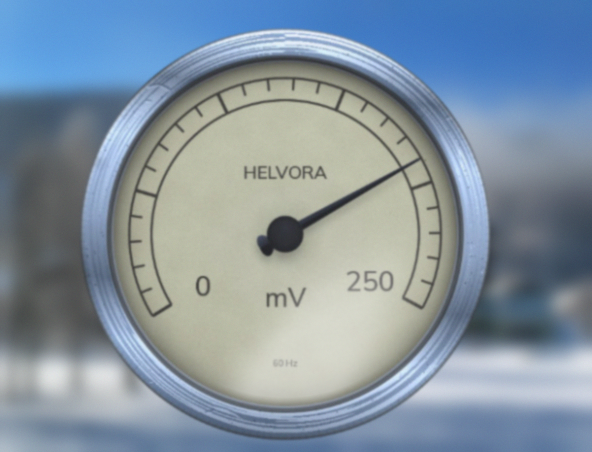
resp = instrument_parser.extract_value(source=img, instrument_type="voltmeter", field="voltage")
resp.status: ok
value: 190 mV
